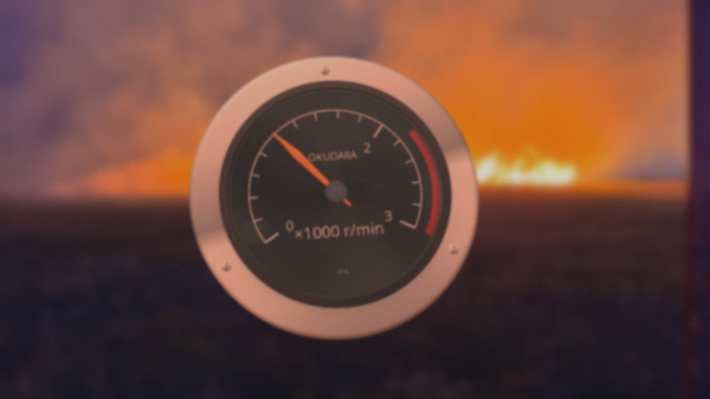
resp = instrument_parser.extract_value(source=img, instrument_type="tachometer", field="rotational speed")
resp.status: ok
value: 1000 rpm
